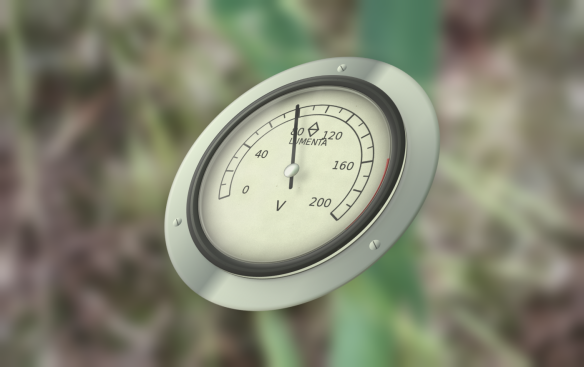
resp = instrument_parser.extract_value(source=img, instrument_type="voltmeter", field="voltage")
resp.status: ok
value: 80 V
